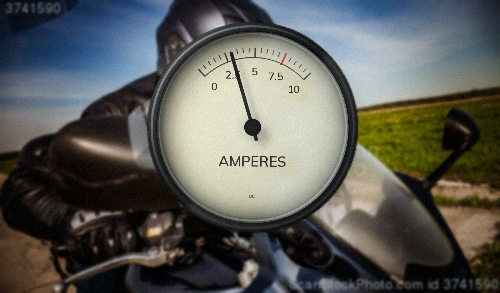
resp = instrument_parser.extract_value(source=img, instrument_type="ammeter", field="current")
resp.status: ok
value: 3 A
